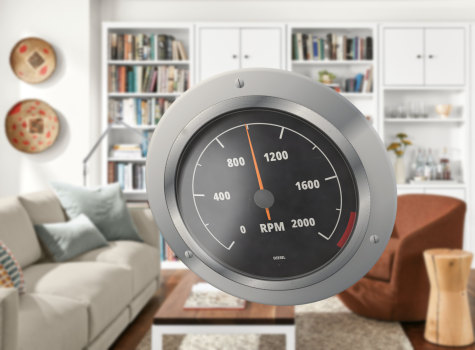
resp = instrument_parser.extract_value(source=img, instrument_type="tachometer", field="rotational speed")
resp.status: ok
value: 1000 rpm
